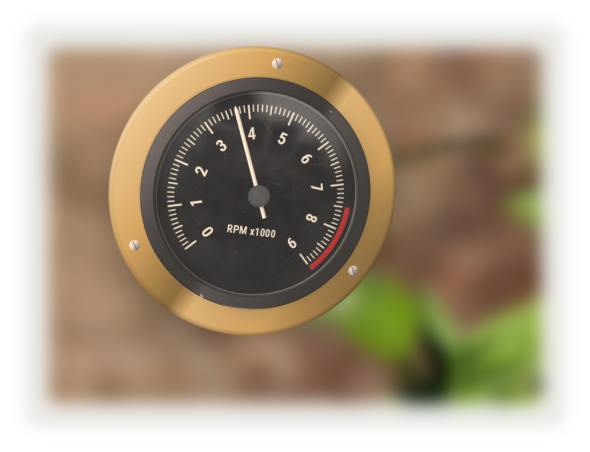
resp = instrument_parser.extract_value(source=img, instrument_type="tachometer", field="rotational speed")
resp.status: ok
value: 3700 rpm
